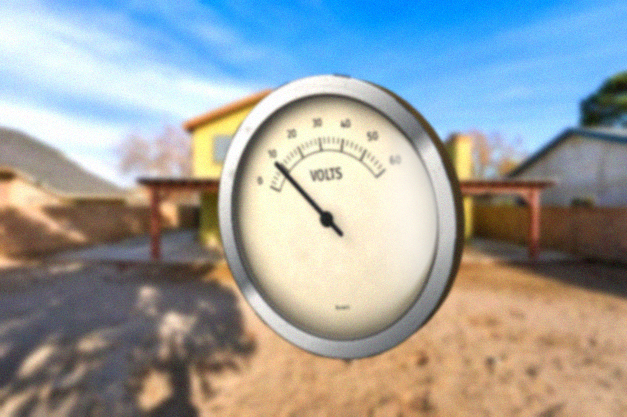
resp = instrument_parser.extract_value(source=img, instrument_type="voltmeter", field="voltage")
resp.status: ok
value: 10 V
